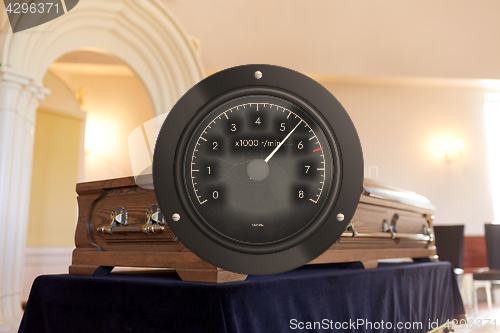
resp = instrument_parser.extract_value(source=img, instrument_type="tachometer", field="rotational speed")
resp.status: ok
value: 5400 rpm
